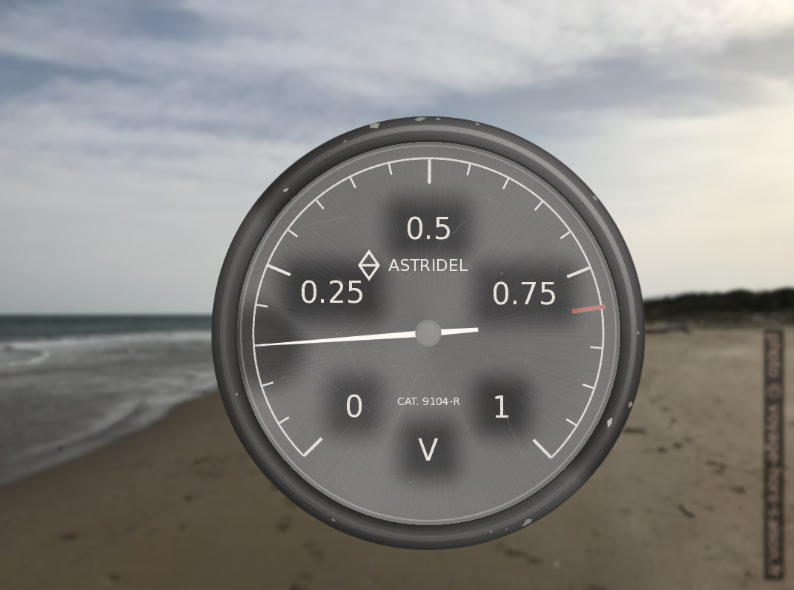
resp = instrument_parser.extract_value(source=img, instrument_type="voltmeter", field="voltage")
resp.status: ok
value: 0.15 V
